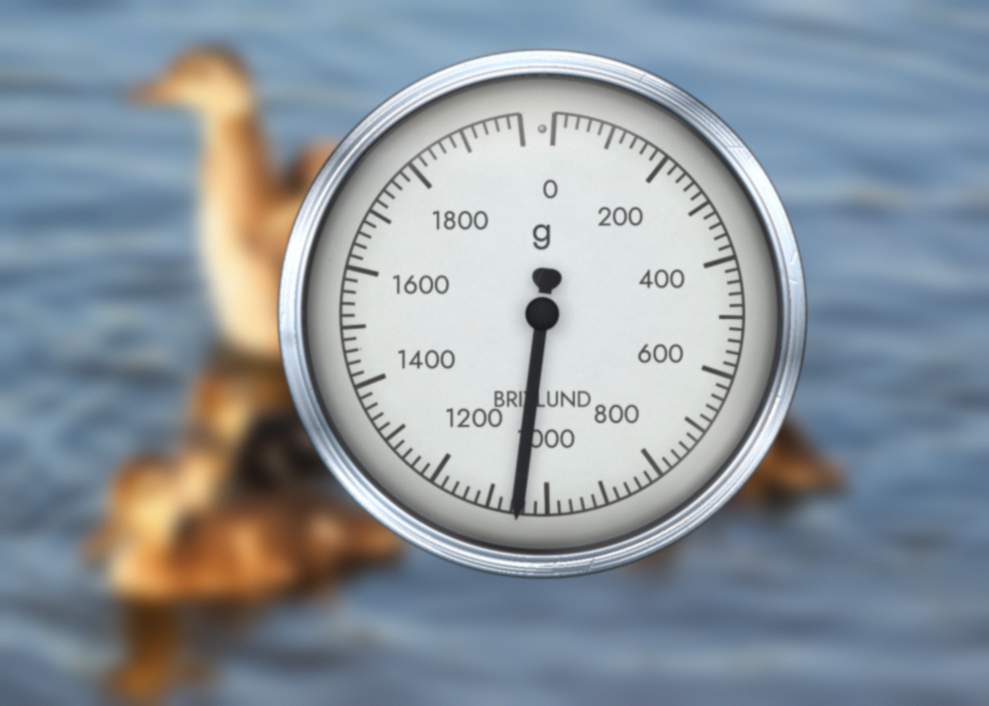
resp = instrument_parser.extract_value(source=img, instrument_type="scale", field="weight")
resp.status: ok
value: 1050 g
